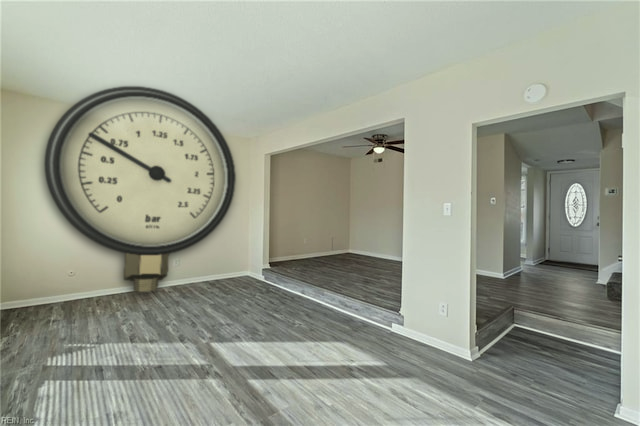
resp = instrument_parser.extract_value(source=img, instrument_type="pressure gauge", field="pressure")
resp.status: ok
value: 0.65 bar
